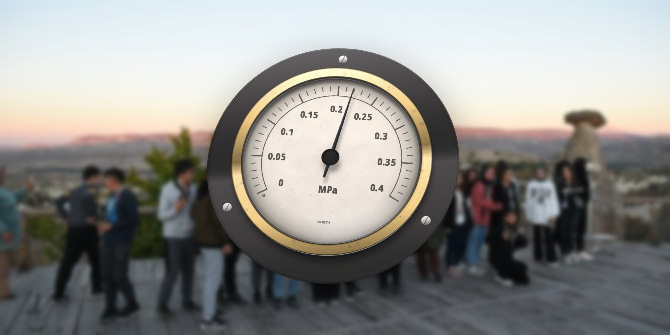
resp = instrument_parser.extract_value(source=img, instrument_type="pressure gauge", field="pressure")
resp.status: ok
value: 0.22 MPa
